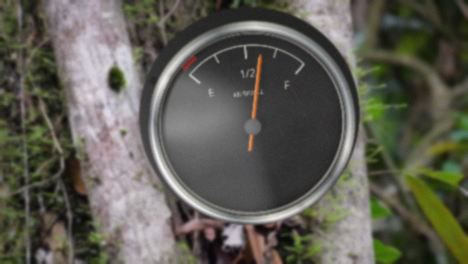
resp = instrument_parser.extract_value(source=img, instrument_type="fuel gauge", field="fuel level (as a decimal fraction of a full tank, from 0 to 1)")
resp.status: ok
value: 0.625
